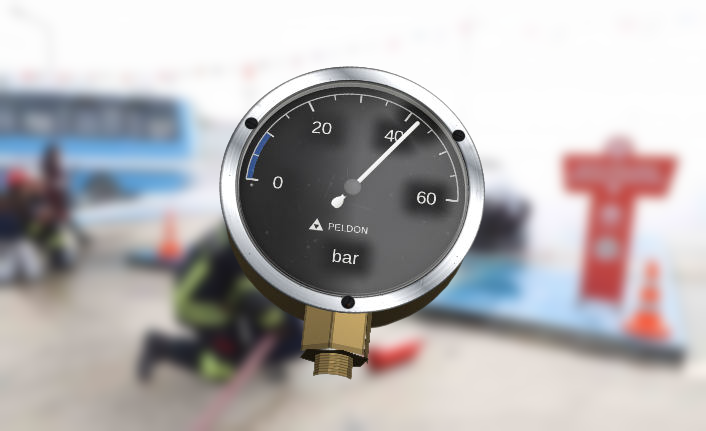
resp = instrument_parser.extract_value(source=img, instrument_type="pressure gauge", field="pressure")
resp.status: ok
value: 42.5 bar
